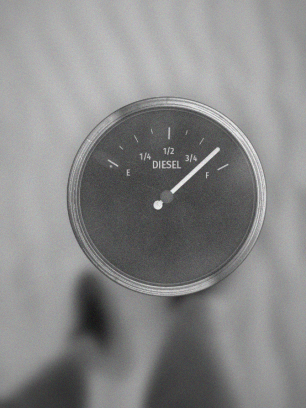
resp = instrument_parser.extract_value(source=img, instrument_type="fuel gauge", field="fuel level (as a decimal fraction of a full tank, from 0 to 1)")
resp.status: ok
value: 0.875
